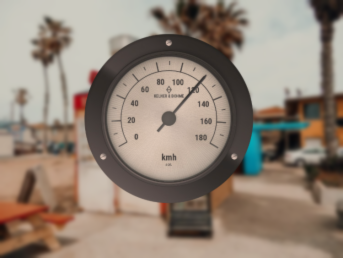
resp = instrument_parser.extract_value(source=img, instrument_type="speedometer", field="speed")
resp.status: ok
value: 120 km/h
